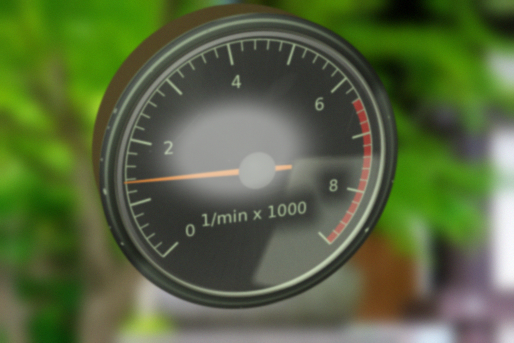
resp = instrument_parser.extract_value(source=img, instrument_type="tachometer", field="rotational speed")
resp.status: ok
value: 1400 rpm
